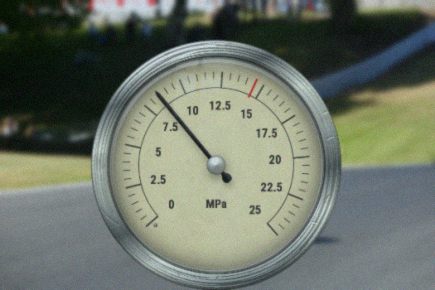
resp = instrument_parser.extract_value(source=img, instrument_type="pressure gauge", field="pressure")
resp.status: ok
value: 8.5 MPa
